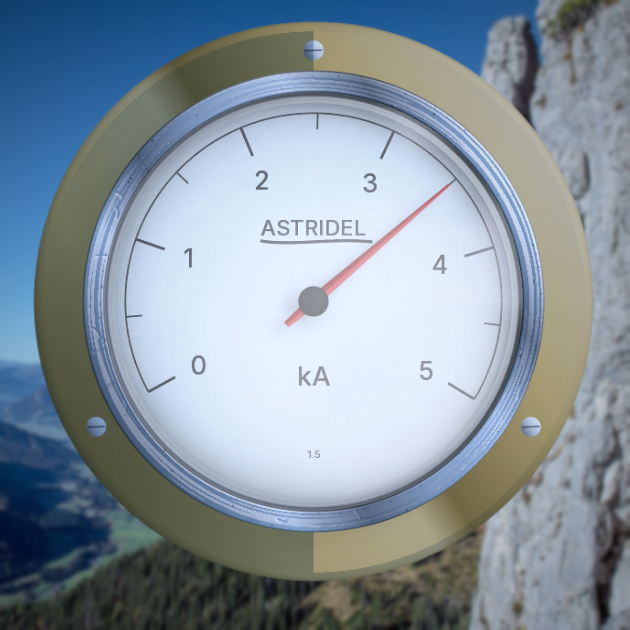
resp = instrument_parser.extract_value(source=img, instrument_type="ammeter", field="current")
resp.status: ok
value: 3.5 kA
